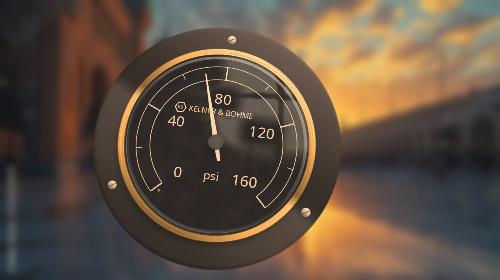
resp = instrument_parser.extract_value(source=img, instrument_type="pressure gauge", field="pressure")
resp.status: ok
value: 70 psi
